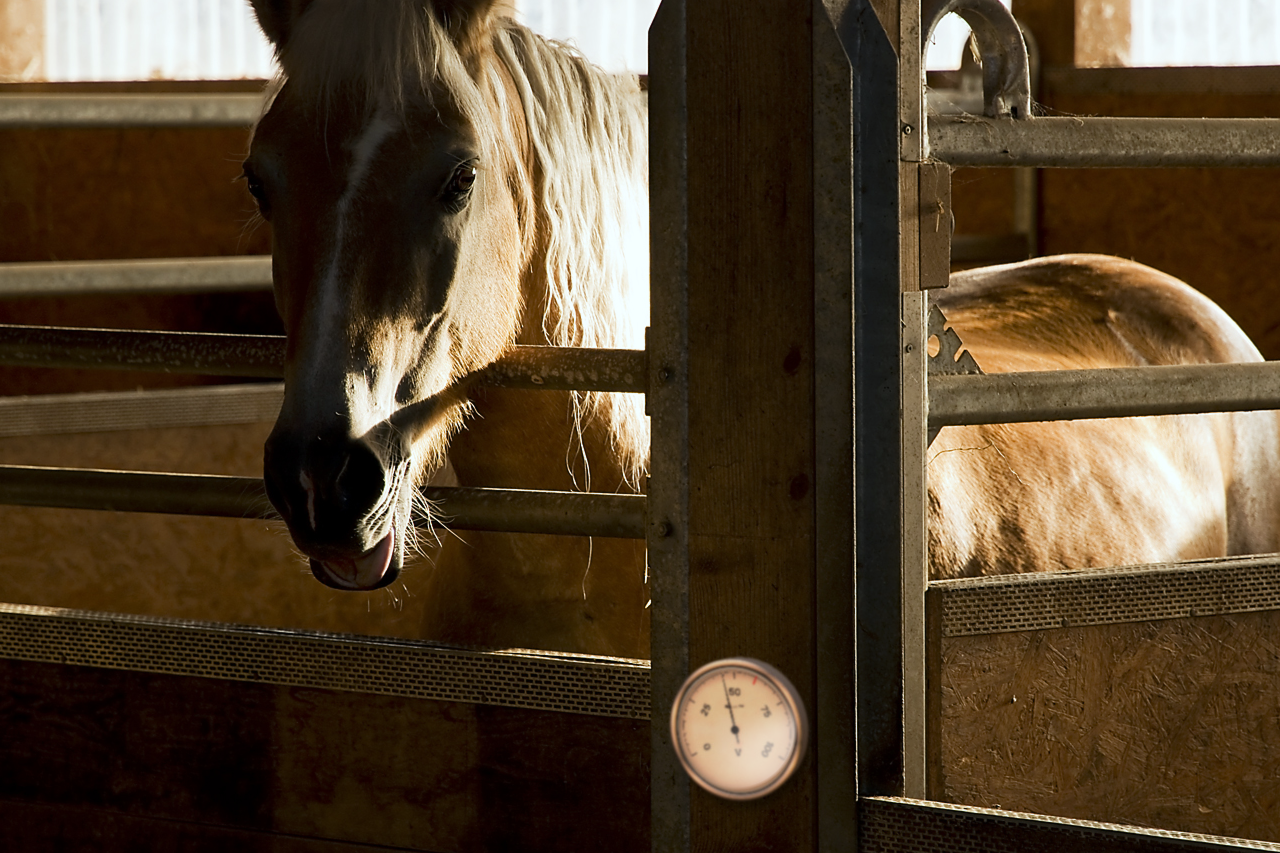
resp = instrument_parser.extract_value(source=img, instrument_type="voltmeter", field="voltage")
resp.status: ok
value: 45 V
